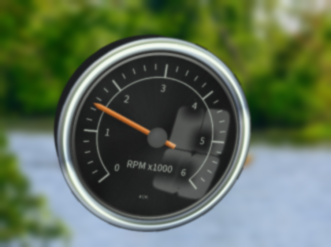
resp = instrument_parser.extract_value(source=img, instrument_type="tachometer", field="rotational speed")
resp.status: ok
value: 1500 rpm
